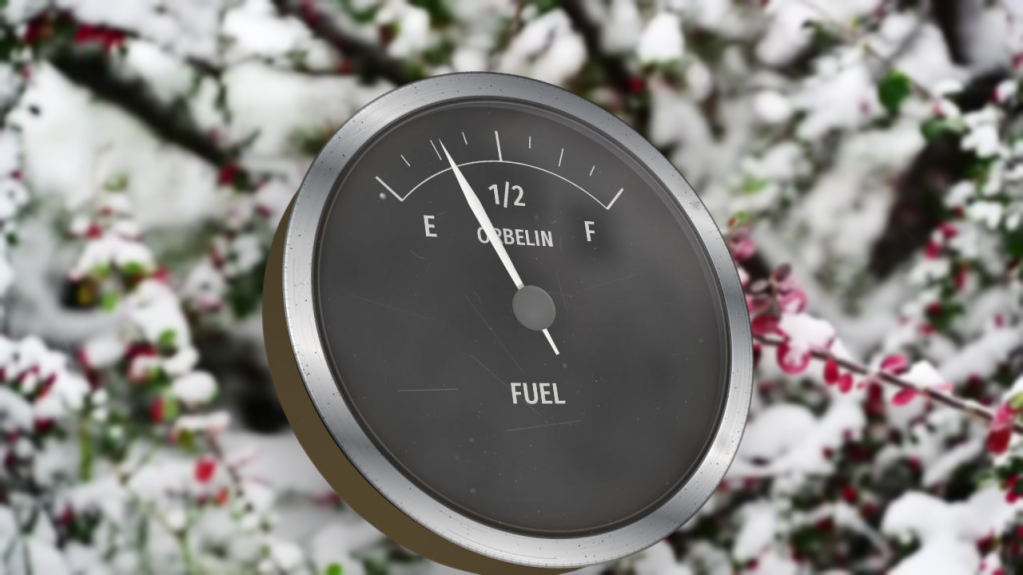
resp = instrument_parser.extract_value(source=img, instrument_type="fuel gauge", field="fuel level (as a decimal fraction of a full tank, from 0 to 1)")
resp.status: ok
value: 0.25
